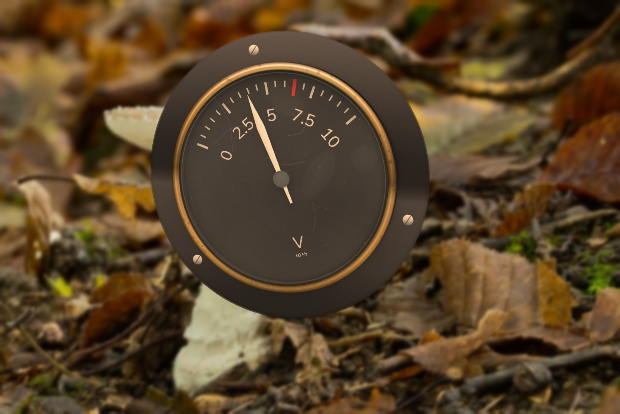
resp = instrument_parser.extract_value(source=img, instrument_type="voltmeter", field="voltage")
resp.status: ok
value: 4 V
